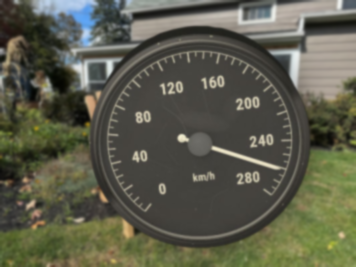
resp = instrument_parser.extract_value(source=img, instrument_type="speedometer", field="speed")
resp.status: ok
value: 260 km/h
